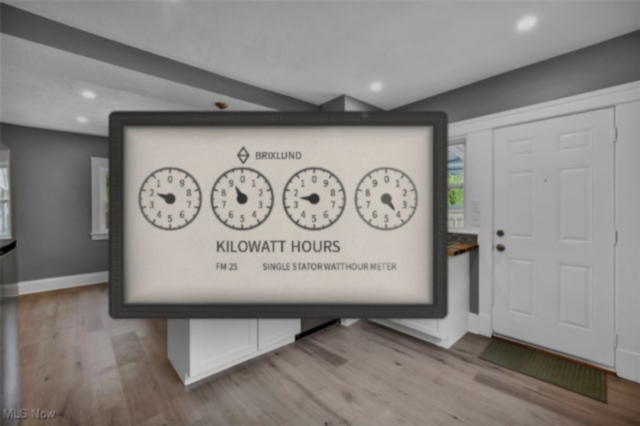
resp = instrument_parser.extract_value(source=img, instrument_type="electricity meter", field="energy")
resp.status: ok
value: 1924 kWh
